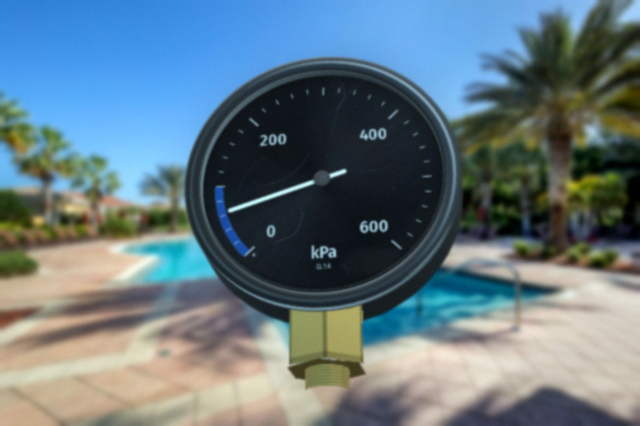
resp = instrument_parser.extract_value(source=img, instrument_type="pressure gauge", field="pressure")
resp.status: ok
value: 60 kPa
